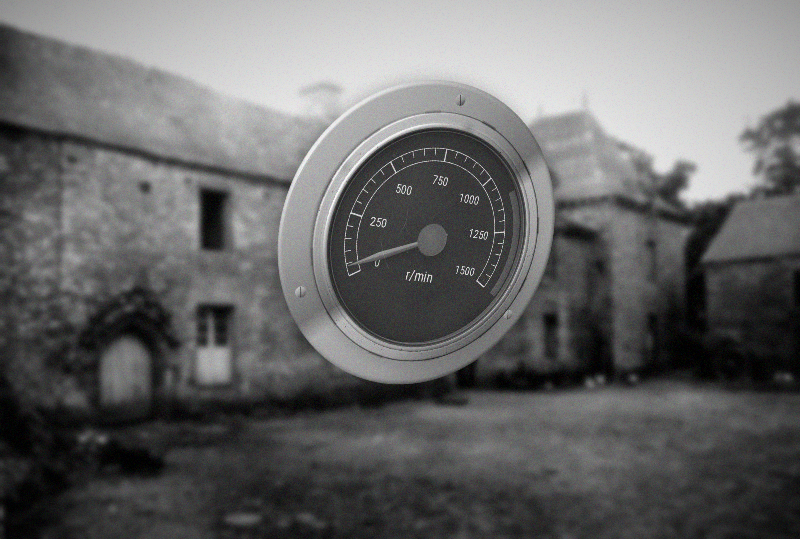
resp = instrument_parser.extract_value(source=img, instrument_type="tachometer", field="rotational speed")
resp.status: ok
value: 50 rpm
